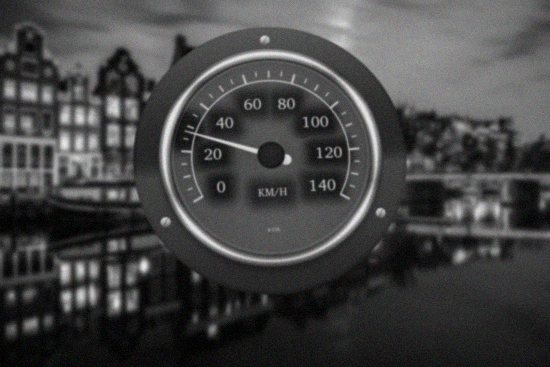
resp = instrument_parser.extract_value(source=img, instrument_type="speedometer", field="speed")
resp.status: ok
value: 27.5 km/h
